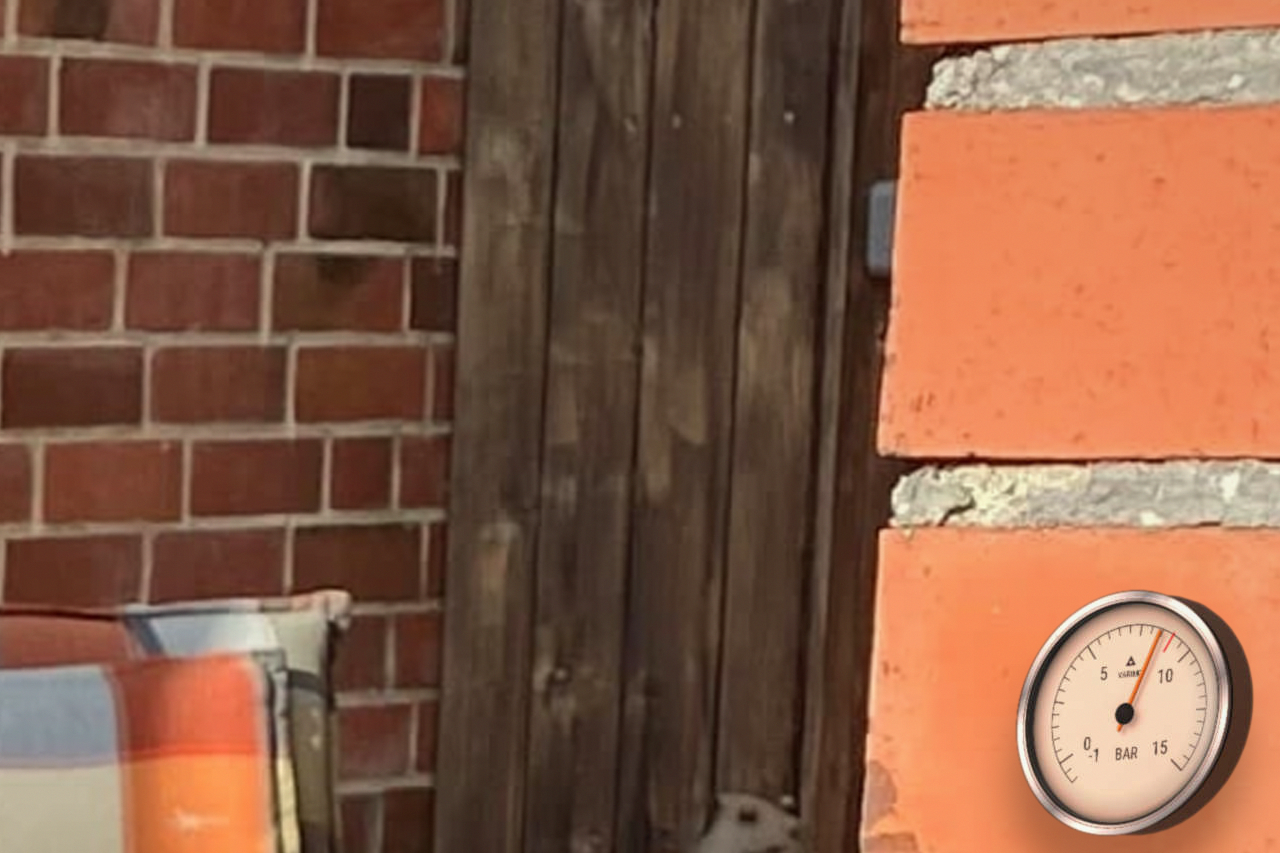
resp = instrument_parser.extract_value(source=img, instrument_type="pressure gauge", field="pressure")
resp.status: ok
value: 8.5 bar
